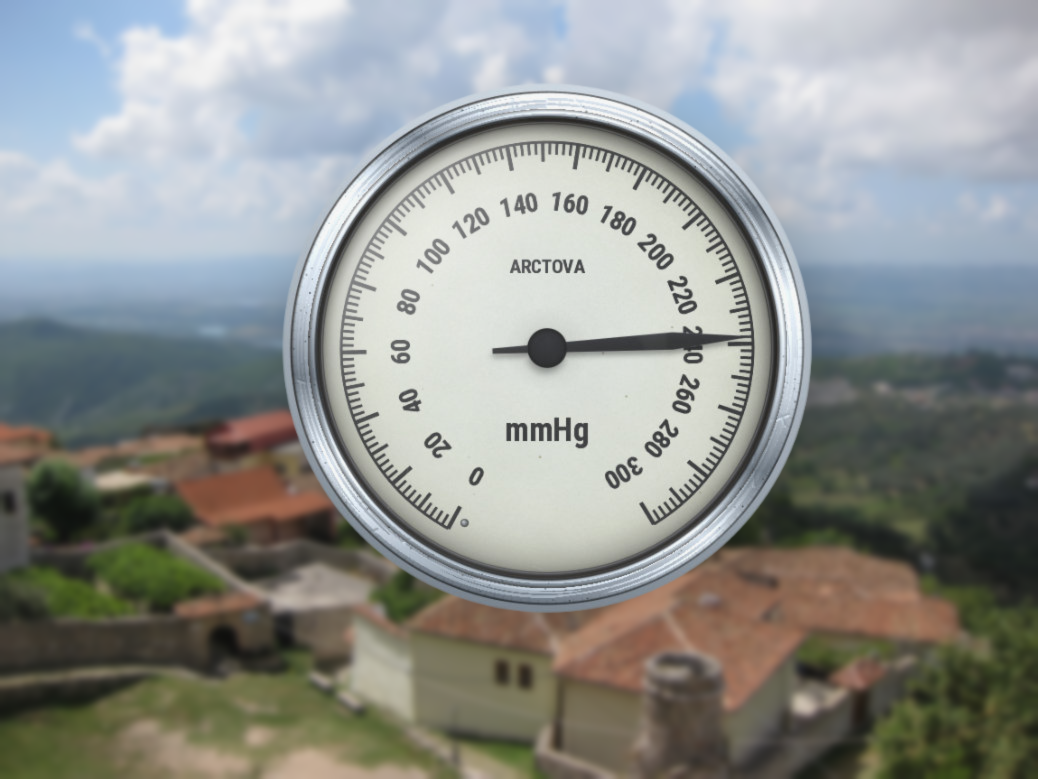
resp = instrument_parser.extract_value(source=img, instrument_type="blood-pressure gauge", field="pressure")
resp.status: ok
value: 238 mmHg
